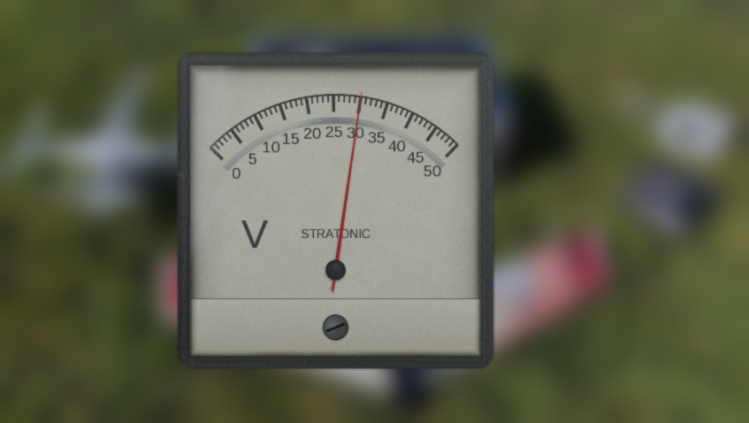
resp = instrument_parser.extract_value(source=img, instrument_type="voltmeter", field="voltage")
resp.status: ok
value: 30 V
